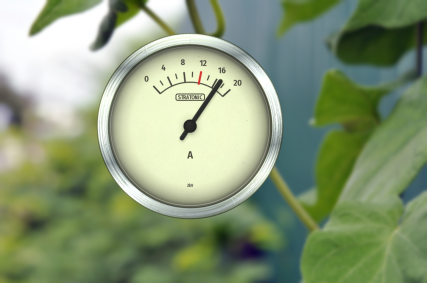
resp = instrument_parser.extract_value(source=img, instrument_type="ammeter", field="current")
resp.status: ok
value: 17 A
